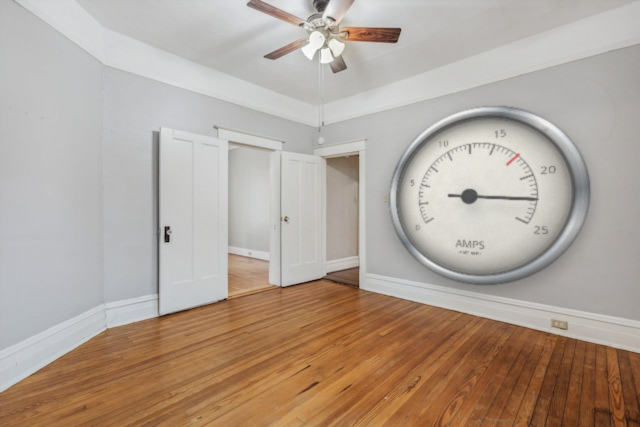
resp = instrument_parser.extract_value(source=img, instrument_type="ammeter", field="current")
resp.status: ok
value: 22.5 A
